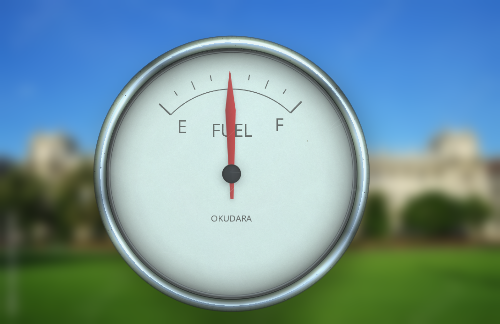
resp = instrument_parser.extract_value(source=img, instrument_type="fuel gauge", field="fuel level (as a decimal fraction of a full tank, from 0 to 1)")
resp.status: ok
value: 0.5
